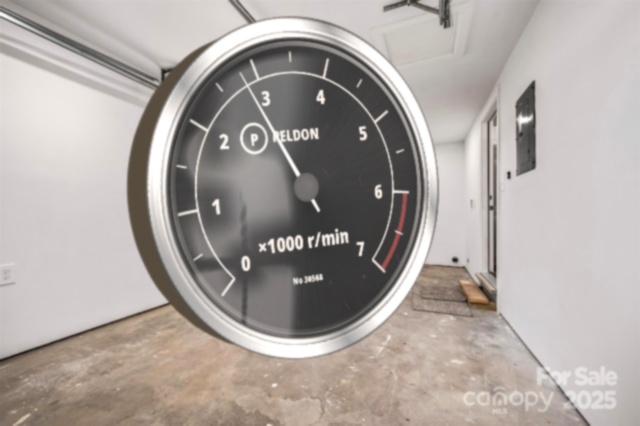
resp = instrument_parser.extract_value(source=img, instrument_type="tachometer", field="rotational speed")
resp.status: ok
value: 2750 rpm
